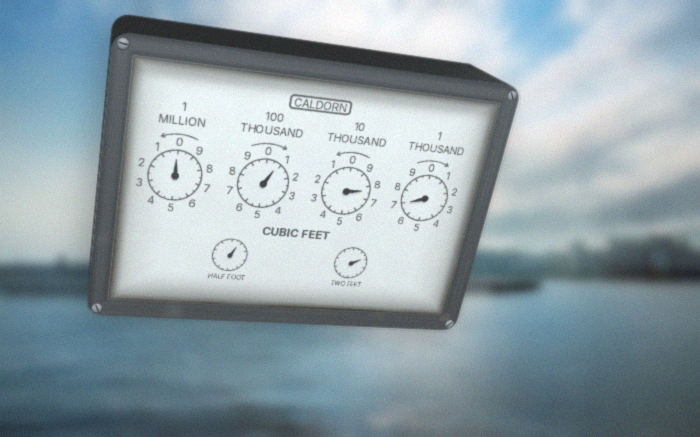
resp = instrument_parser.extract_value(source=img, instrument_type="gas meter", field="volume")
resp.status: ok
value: 7700 ft³
